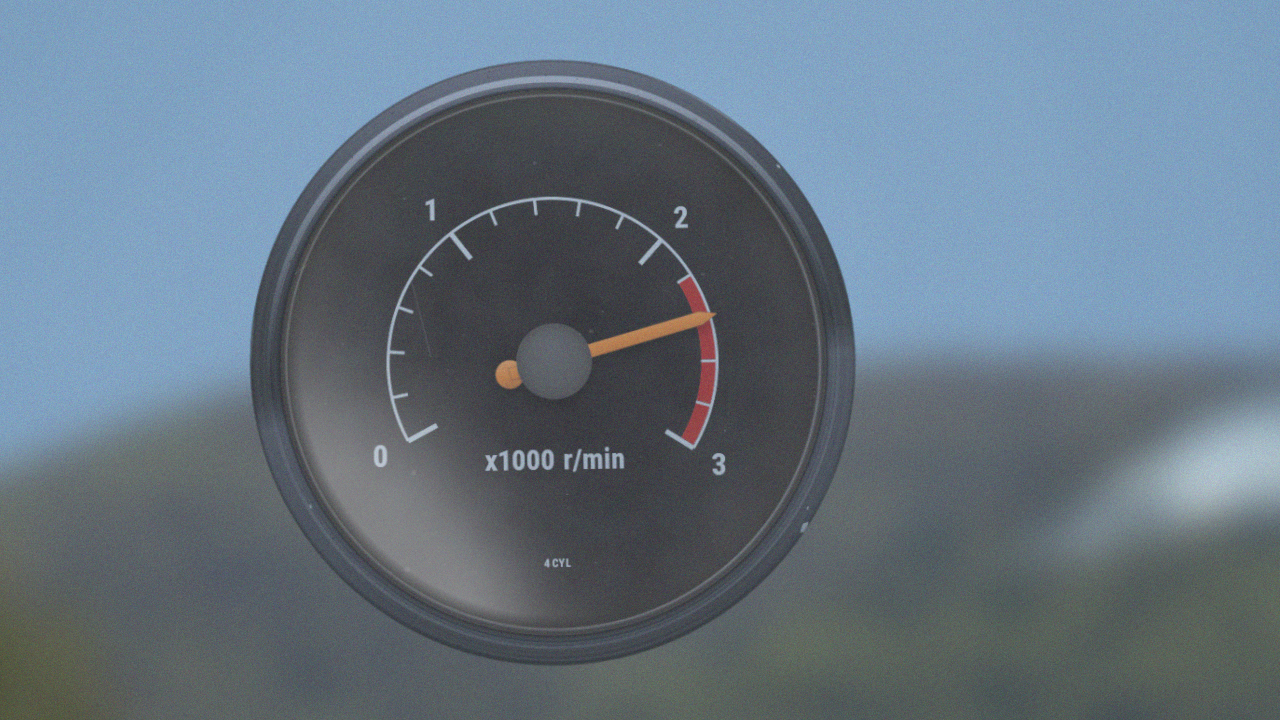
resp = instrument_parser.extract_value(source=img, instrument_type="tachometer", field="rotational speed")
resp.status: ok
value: 2400 rpm
